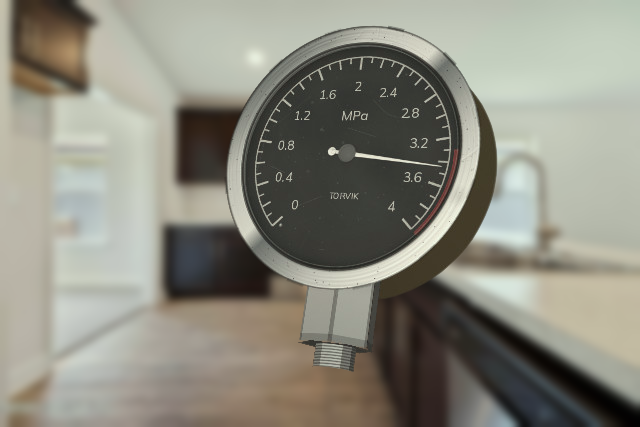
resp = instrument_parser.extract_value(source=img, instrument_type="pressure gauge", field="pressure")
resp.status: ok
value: 3.45 MPa
